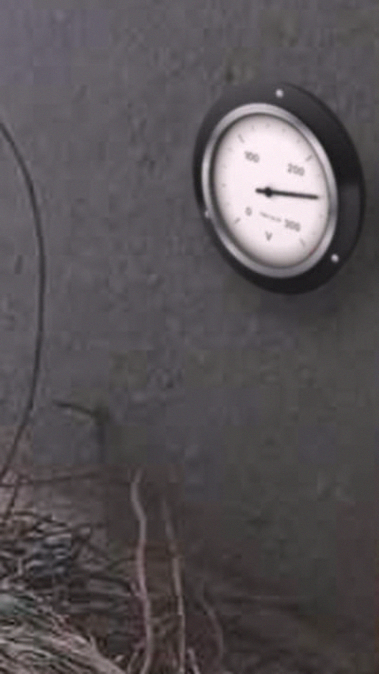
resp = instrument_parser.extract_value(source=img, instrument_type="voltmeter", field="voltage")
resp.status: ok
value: 240 V
